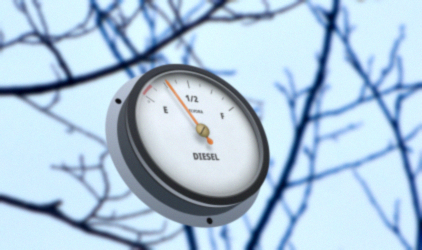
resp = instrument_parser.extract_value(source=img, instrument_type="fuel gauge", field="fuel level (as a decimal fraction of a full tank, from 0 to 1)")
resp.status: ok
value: 0.25
